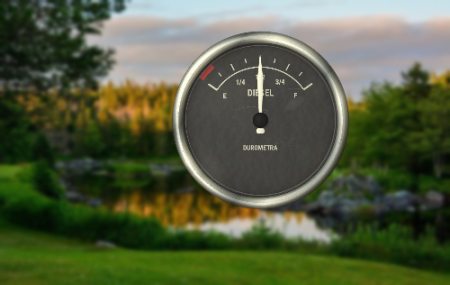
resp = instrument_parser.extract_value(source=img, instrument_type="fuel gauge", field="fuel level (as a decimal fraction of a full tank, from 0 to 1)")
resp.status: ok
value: 0.5
